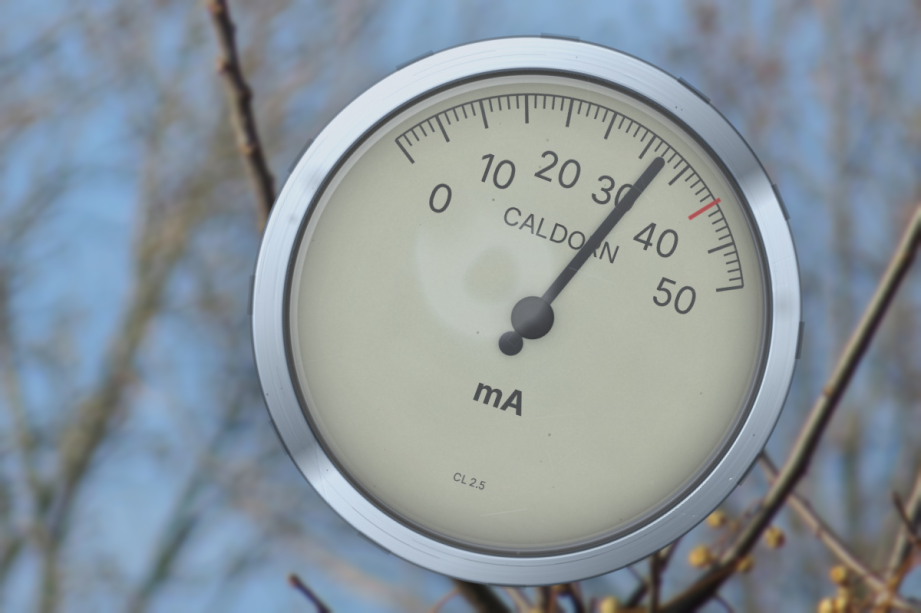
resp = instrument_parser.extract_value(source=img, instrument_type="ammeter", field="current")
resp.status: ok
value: 32 mA
